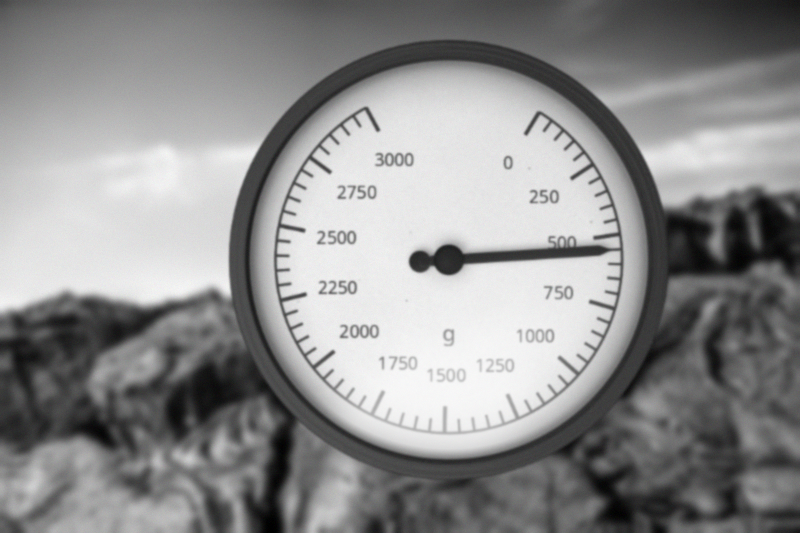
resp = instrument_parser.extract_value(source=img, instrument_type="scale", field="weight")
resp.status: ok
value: 550 g
